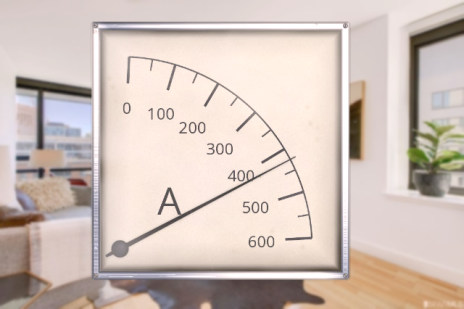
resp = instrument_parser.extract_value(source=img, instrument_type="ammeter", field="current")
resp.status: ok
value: 425 A
